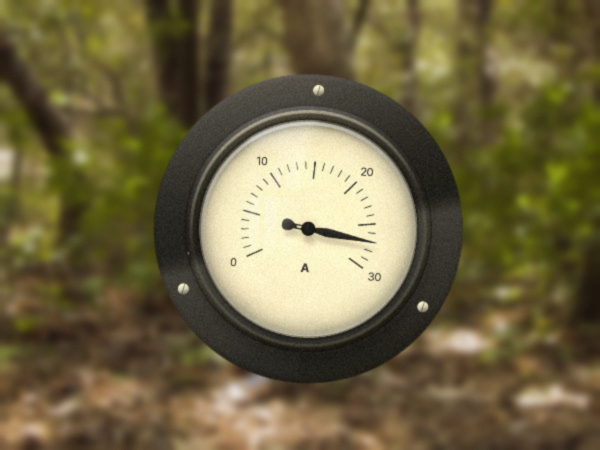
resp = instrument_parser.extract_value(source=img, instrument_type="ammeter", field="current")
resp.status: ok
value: 27 A
